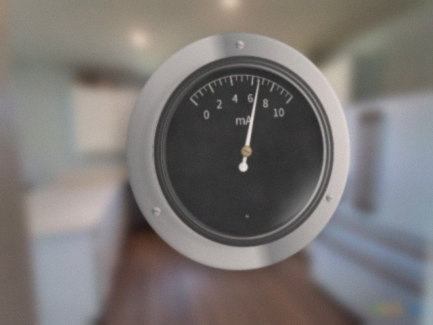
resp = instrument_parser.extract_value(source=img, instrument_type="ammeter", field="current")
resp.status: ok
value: 6.5 mA
